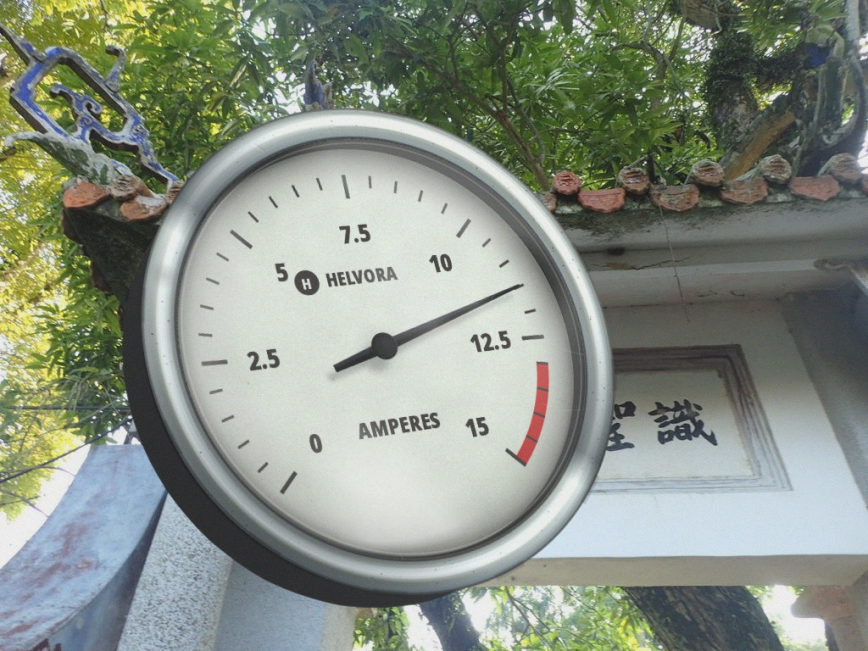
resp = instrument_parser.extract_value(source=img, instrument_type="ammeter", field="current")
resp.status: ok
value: 11.5 A
